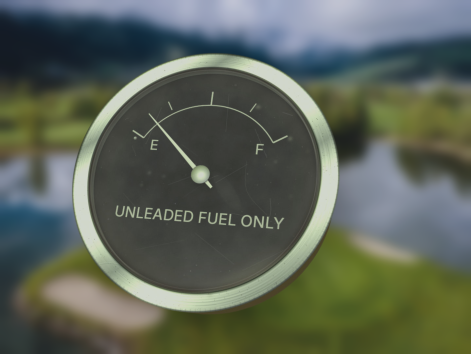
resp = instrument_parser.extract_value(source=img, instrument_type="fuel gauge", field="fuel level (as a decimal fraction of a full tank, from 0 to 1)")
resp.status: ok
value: 0.125
